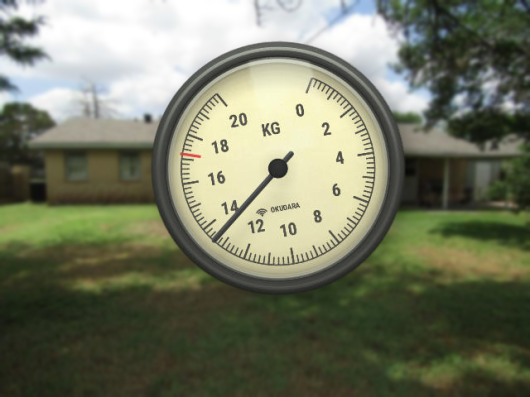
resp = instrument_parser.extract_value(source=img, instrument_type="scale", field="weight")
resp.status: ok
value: 13.4 kg
